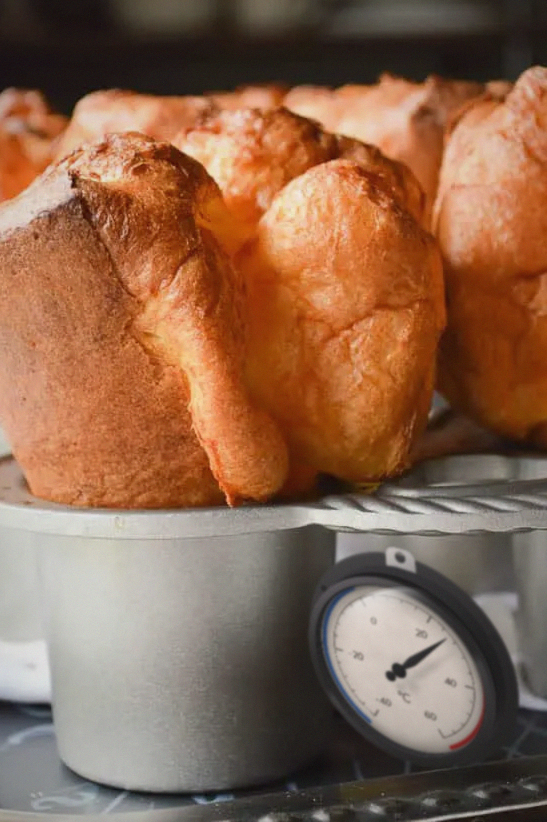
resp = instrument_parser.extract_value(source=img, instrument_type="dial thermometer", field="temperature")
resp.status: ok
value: 26 °C
